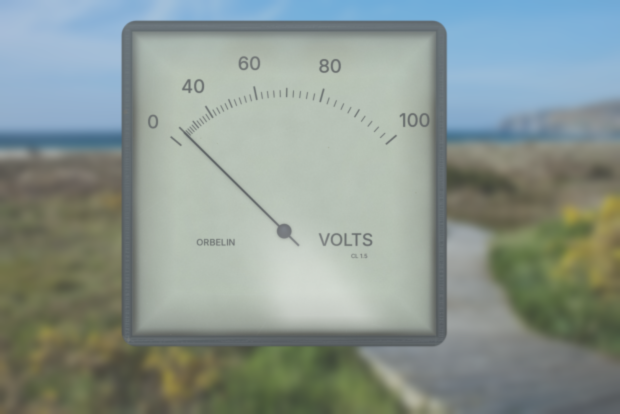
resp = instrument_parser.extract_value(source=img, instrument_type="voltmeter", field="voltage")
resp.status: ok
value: 20 V
